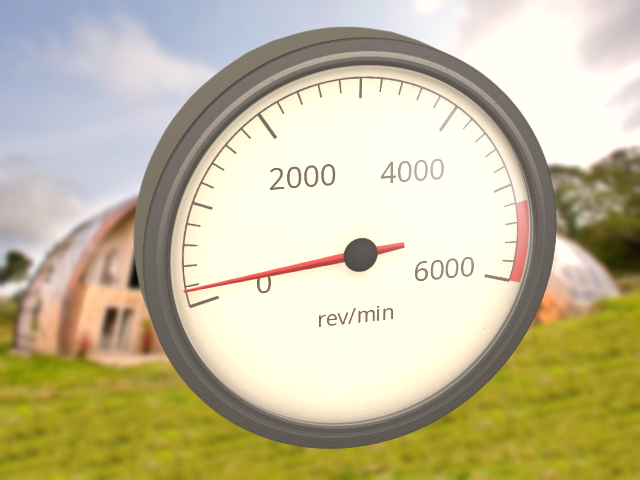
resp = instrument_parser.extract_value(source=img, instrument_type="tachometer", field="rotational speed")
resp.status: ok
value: 200 rpm
